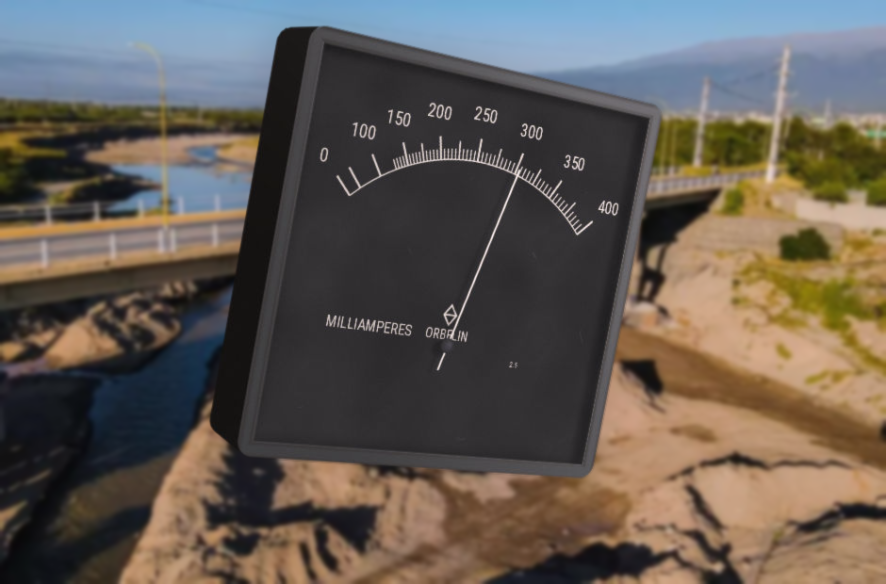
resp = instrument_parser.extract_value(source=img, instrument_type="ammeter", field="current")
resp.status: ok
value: 300 mA
